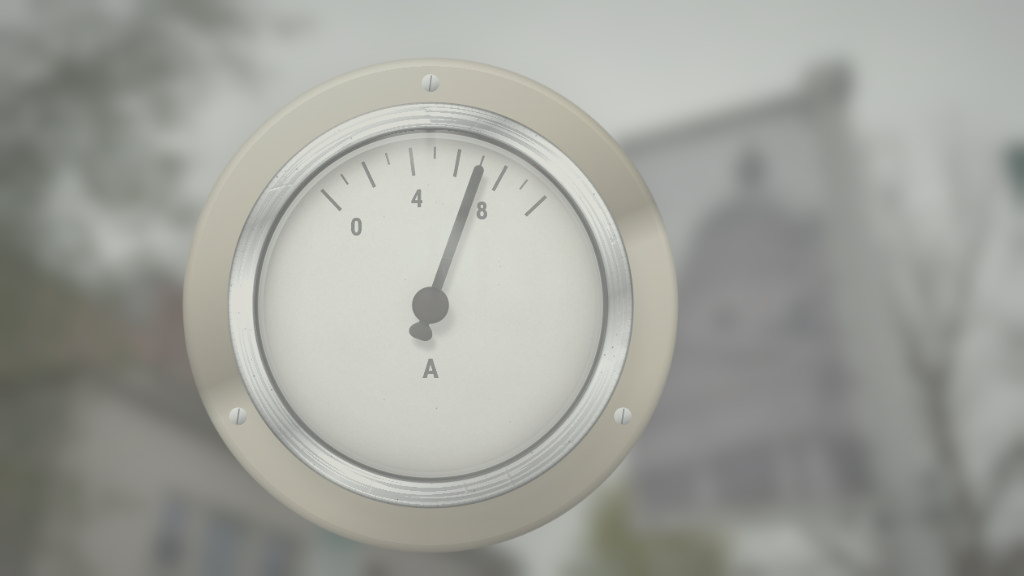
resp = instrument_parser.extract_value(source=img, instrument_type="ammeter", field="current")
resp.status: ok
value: 7 A
